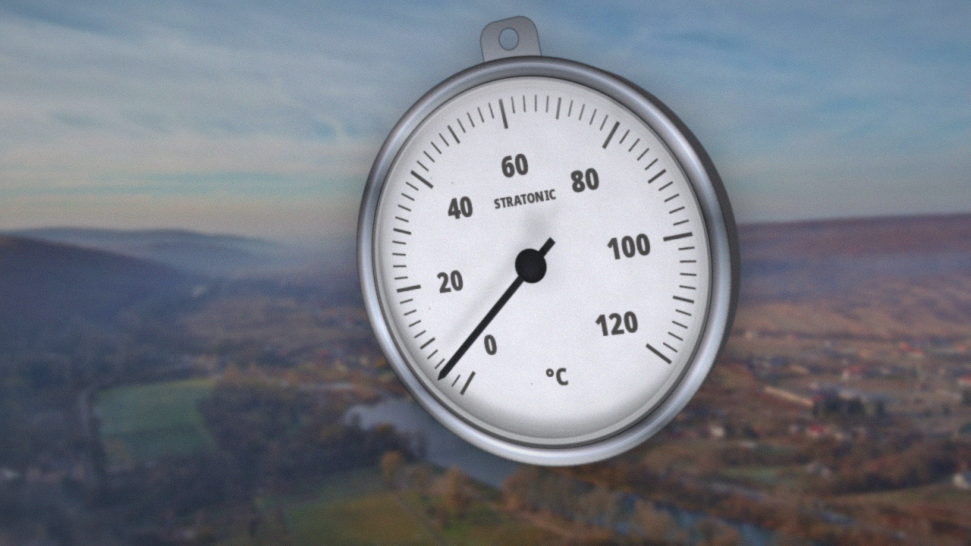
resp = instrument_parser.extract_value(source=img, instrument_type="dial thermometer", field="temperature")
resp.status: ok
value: 4 °C
